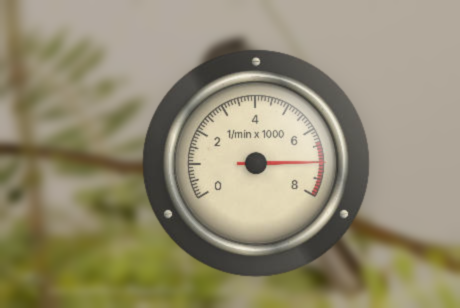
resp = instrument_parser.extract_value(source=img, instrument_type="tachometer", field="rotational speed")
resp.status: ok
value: 7000 rpm
